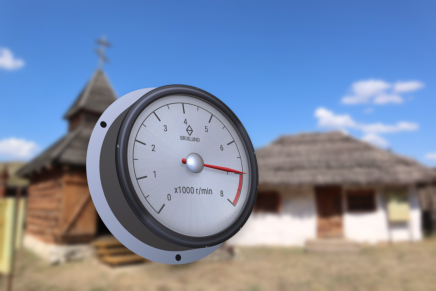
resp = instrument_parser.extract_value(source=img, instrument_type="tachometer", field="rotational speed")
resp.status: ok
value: 7000 rpm
